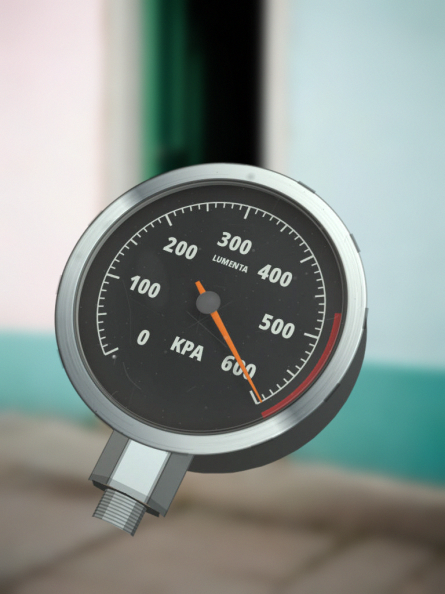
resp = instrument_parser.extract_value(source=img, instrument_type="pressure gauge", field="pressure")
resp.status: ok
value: 595 kPa
